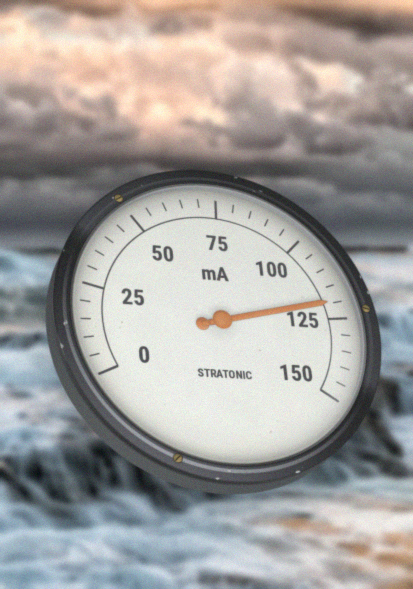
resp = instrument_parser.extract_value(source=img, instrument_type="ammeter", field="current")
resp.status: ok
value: 120 mA
